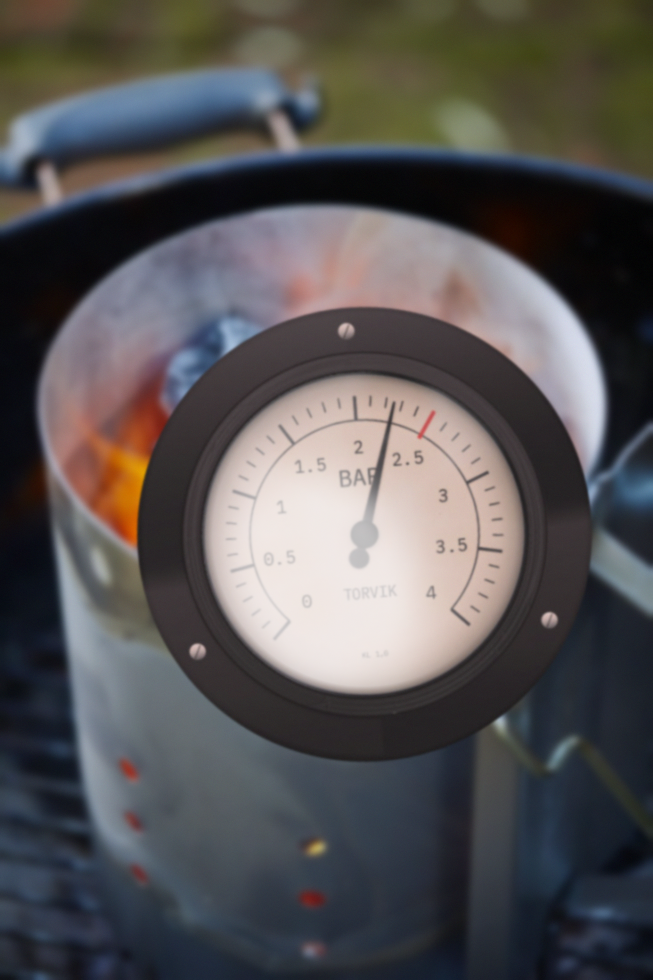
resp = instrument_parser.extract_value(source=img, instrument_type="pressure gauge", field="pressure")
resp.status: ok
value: 2.25 bar
